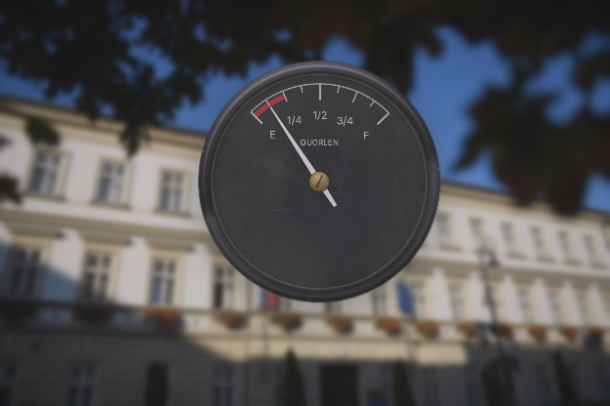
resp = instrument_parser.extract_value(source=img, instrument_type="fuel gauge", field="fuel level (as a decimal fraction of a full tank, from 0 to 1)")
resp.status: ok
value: 0.125
